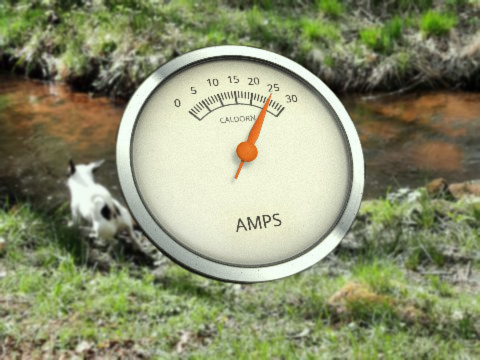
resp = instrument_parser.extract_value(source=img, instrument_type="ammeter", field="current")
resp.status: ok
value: 25 A
